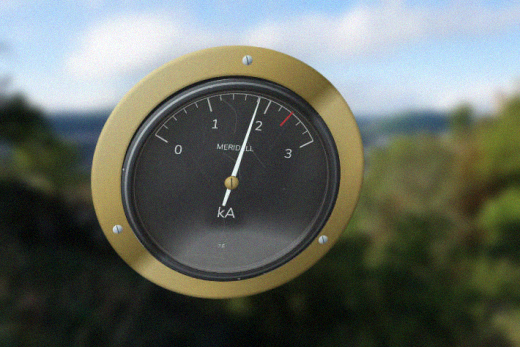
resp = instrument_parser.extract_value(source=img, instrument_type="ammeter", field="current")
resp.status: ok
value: 1.8 kA
